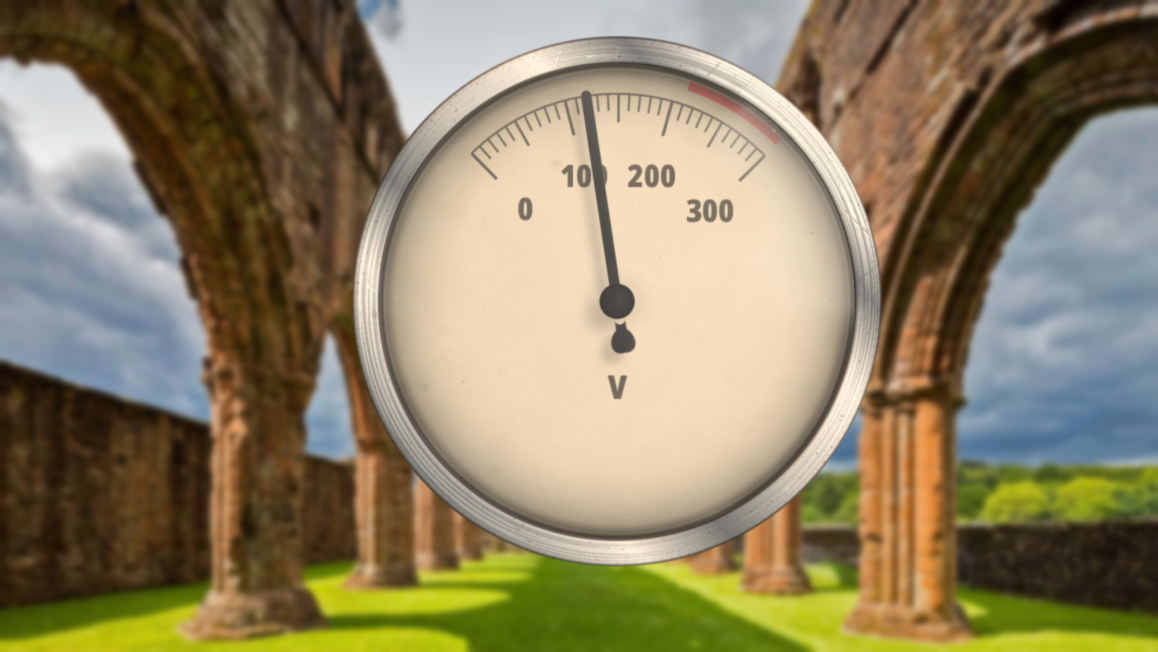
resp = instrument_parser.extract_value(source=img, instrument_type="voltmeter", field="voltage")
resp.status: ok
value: 120 V
